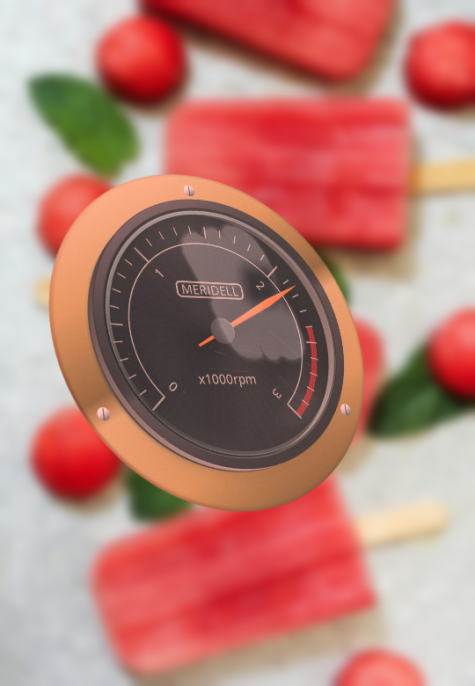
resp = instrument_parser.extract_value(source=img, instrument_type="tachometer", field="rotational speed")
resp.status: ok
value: 2150 rpm
